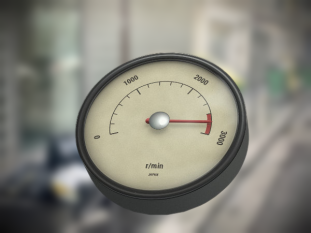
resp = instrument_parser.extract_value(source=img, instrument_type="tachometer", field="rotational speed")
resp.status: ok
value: 2800 rpm
